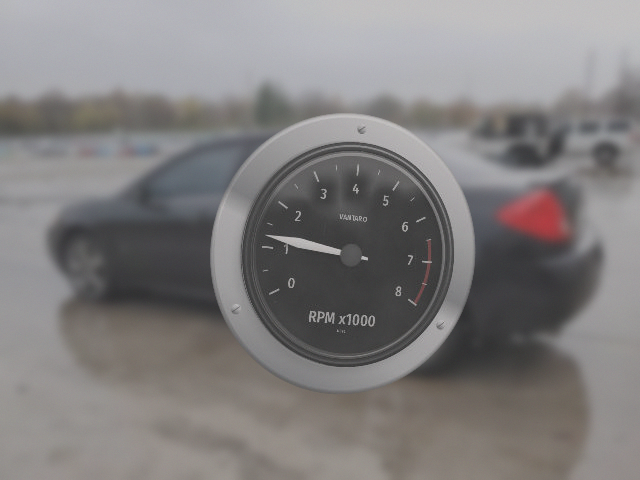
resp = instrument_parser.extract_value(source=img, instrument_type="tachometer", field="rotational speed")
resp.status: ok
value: 1250 rpm
